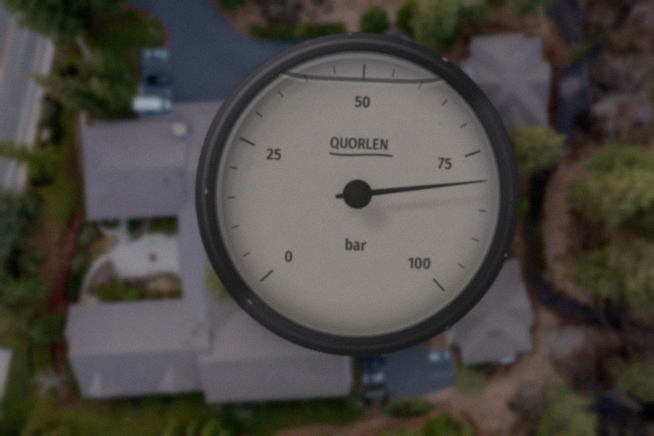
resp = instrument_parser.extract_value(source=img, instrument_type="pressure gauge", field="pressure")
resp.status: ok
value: 80 bar
